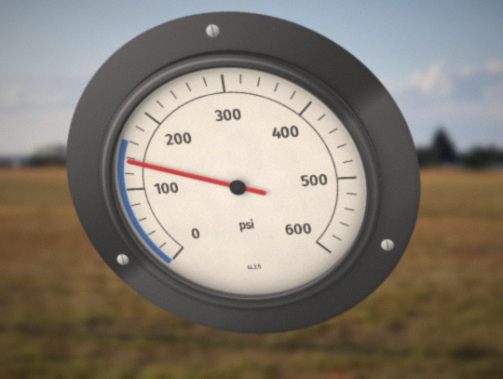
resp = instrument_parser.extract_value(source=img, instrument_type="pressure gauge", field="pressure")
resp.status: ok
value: 140 psi
